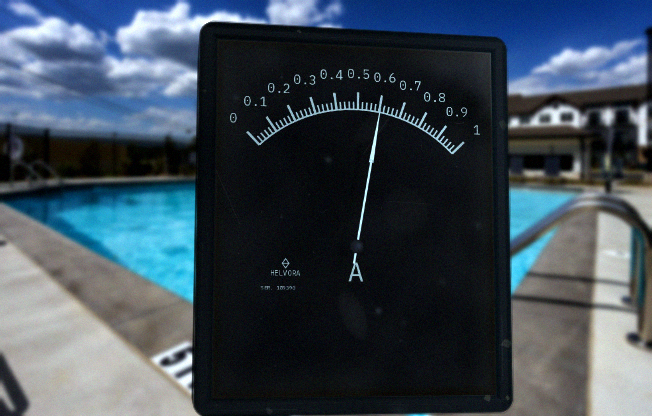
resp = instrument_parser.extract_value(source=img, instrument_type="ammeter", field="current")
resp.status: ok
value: 0.6 A
